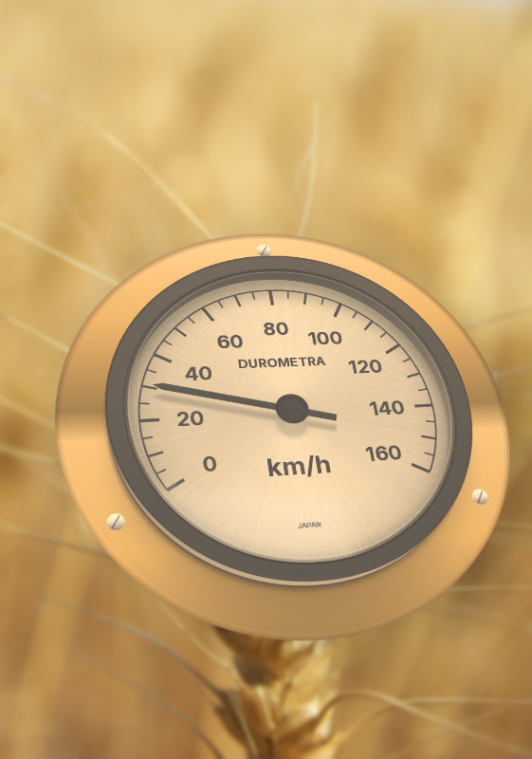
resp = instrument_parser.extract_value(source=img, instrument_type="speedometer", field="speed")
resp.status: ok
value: 30 km/h
